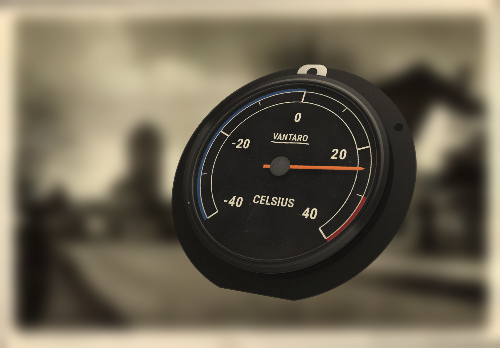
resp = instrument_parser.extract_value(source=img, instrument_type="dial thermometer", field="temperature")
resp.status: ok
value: 25 °C
